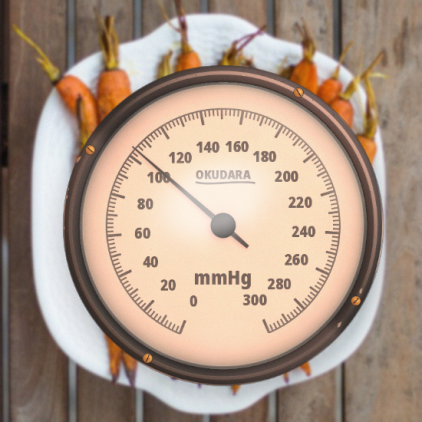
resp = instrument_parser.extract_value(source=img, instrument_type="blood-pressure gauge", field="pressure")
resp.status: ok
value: 104 mmHg
